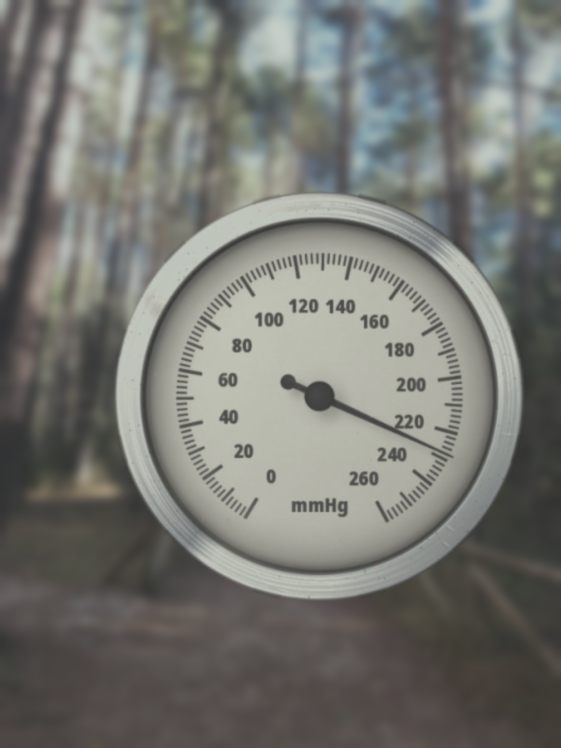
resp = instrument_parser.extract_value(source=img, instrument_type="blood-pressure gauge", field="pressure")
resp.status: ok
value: 228 mmHg
